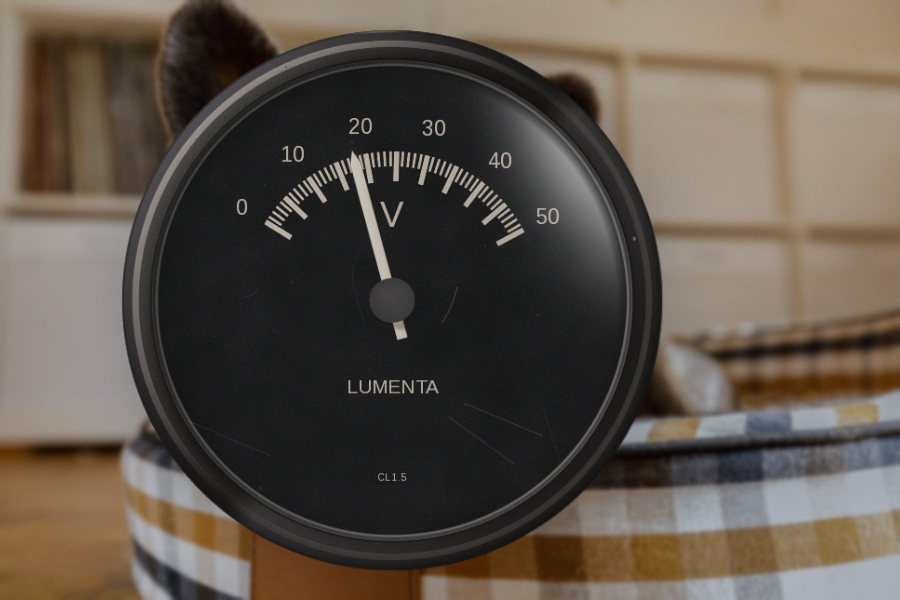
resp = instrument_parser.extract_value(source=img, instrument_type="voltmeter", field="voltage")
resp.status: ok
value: 18 V
